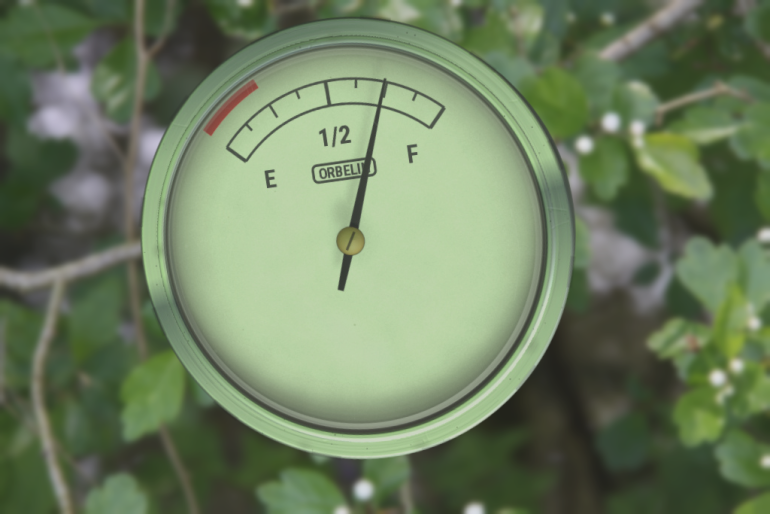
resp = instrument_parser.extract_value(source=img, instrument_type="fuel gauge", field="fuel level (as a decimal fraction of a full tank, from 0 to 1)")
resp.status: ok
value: 0.75
